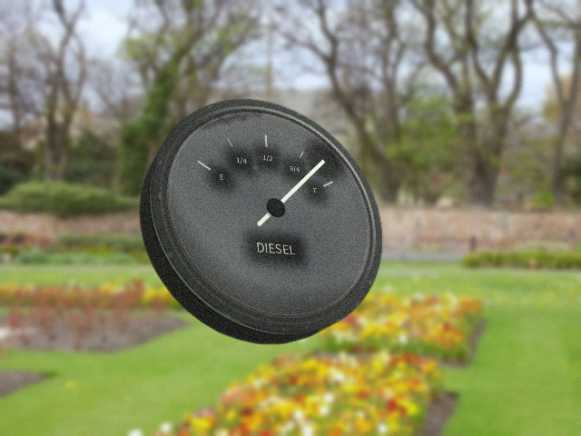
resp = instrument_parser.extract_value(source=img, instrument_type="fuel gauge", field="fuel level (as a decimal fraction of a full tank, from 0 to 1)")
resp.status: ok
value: 0.875
